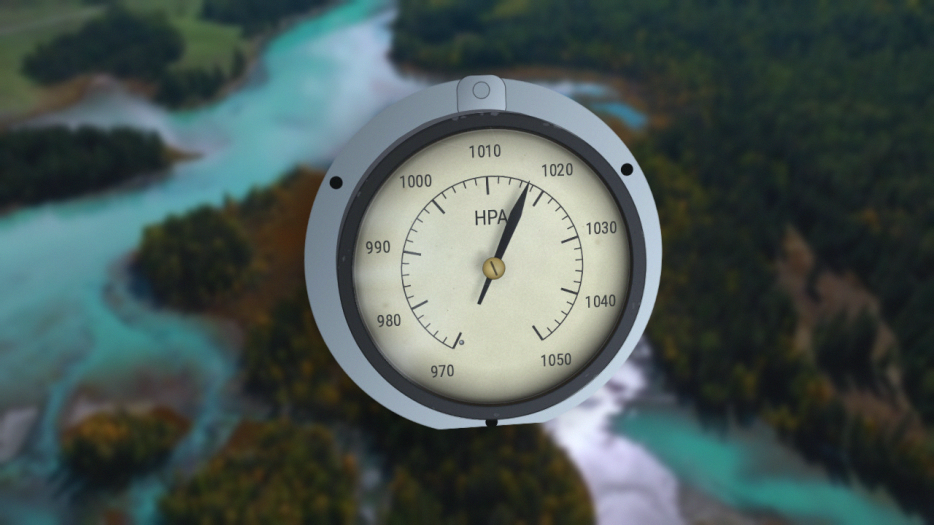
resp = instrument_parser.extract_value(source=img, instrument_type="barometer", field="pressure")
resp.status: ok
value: 1017 hPa
